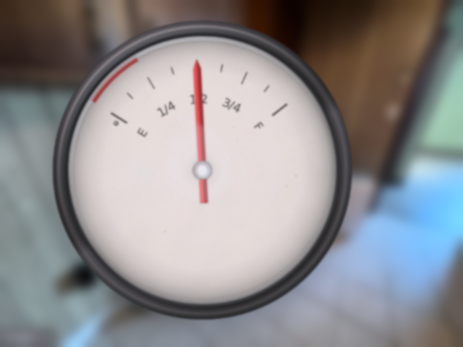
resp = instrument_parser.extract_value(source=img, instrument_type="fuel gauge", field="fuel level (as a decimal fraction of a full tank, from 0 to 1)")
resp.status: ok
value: 0.5
